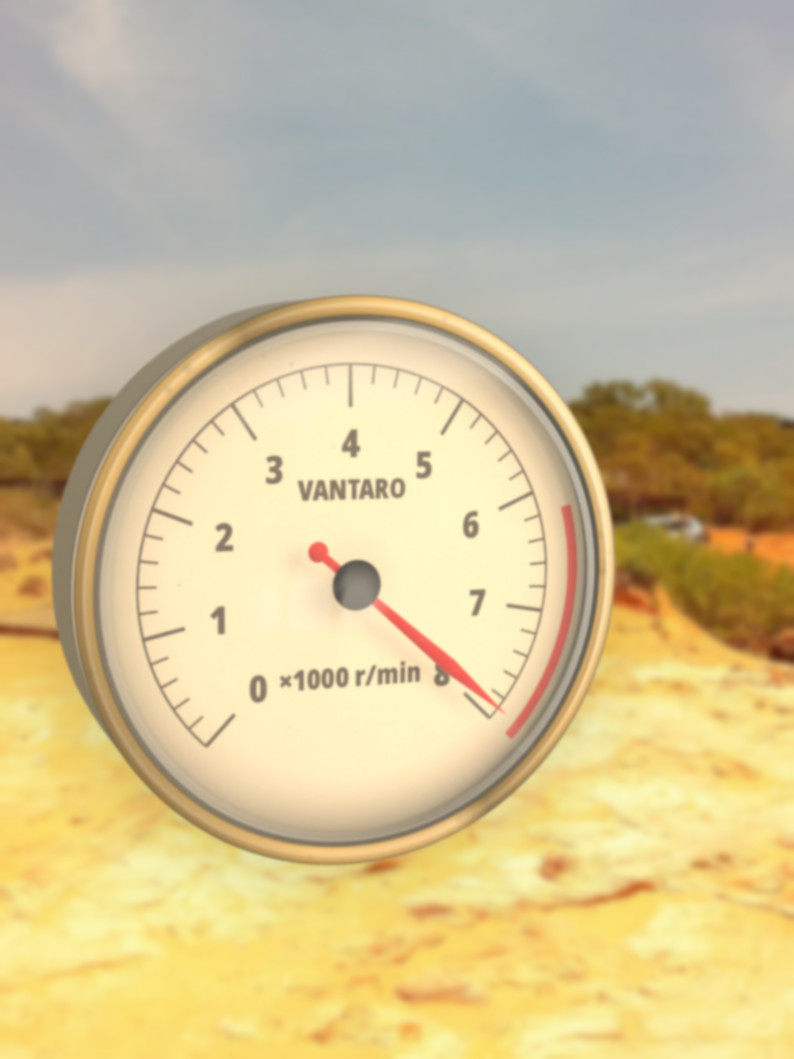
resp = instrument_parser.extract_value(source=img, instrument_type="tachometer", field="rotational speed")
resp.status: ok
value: 7900 rpm
